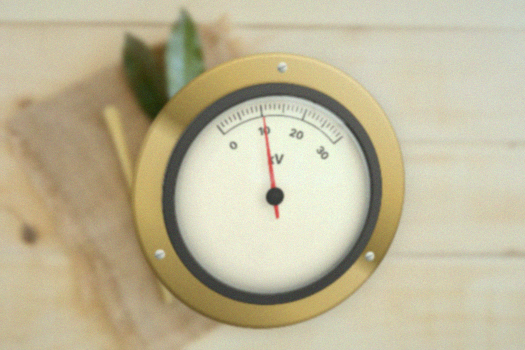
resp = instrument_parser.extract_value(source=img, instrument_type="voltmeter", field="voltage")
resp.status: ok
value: 10 kV
